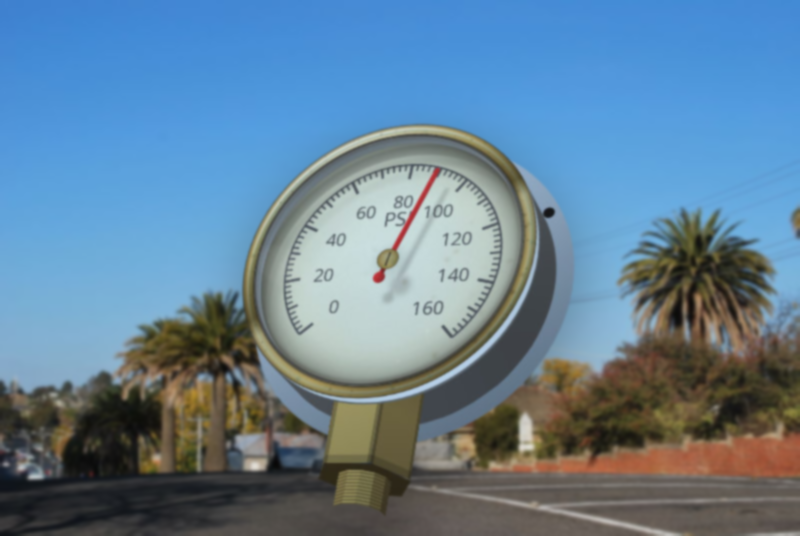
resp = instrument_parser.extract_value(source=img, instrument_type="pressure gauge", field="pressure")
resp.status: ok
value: 90 psi
